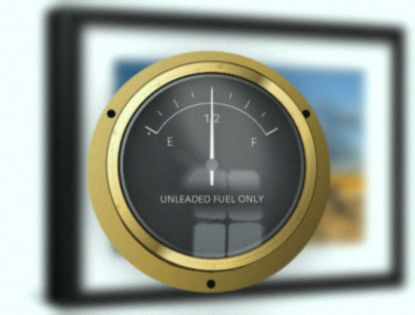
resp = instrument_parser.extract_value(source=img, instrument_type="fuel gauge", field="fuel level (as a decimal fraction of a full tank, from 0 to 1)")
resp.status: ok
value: 0.5
